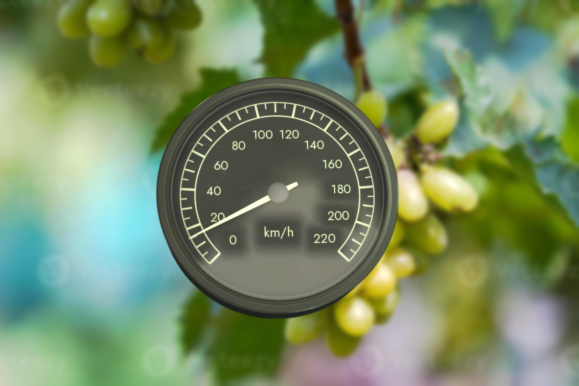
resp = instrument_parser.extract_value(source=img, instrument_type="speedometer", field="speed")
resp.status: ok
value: 15 km/h
